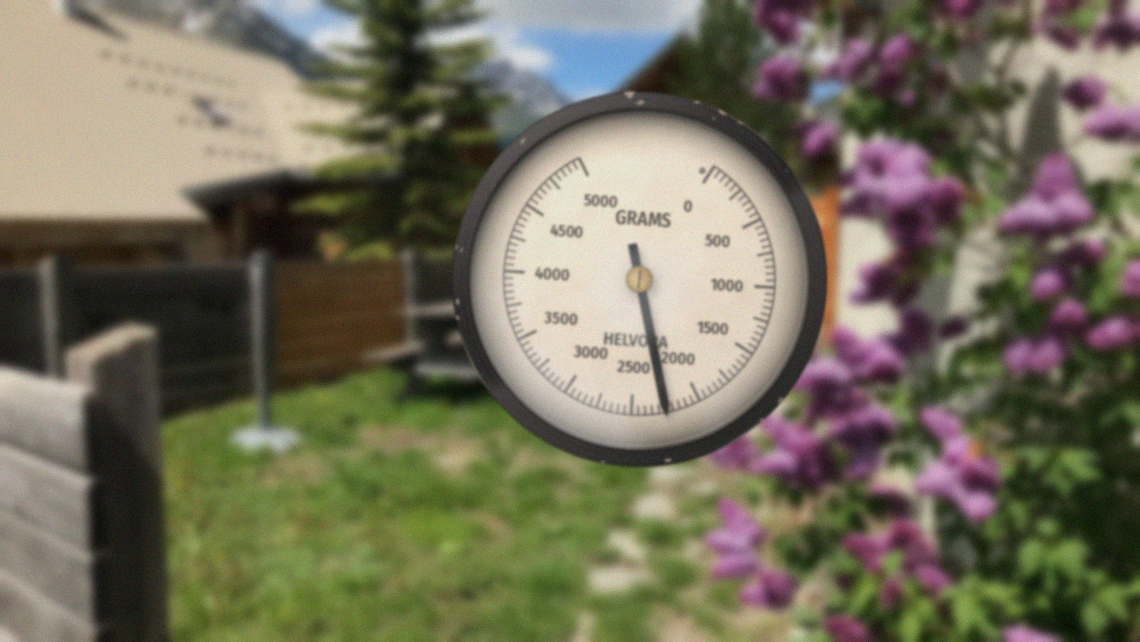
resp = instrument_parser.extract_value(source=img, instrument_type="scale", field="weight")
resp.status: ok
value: 2250 g
